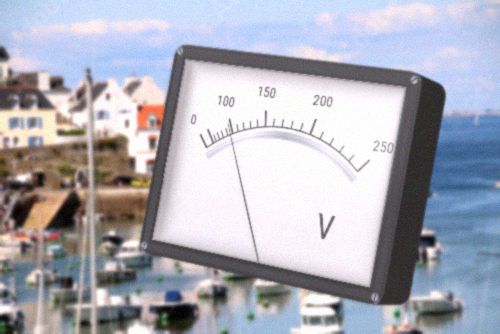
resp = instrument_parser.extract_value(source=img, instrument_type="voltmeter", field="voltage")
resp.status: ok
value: 100 V
